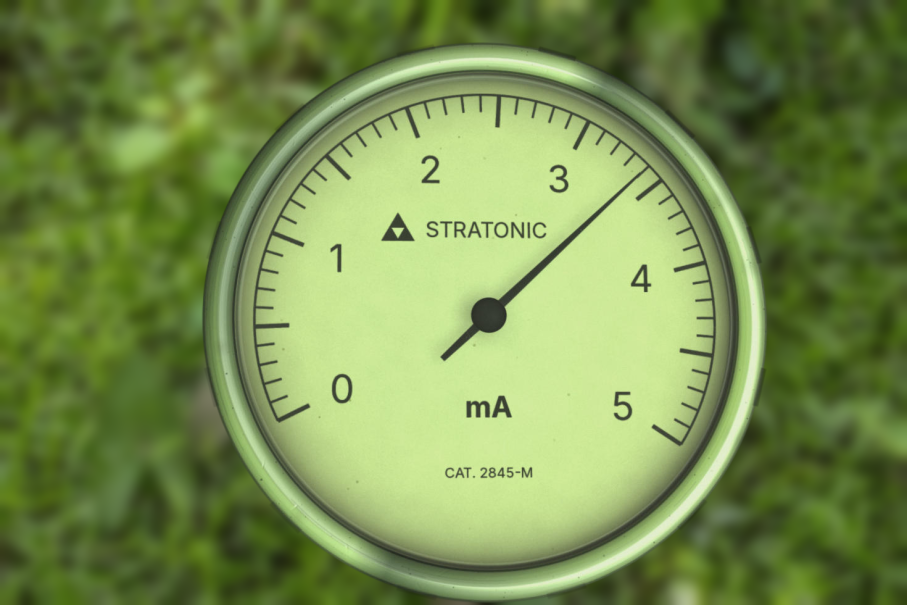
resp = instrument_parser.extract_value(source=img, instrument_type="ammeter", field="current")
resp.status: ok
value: 3.4 mA
